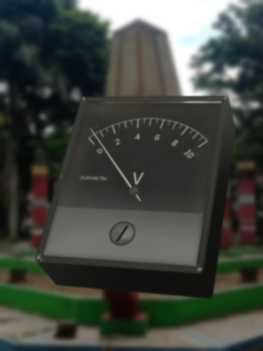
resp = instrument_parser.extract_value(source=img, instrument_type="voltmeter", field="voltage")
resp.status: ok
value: 0.5 V
